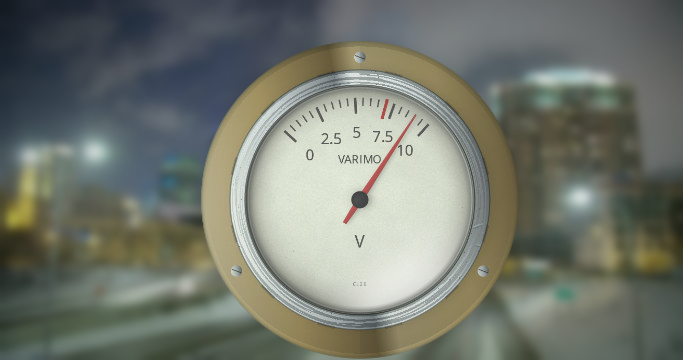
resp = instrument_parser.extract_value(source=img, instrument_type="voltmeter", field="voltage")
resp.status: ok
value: 9 V
